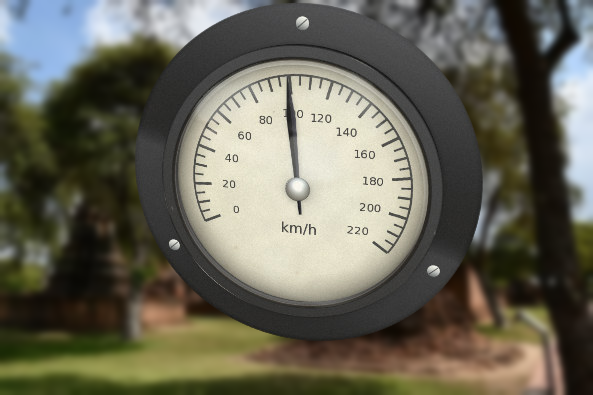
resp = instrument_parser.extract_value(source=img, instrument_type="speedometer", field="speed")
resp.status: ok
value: 100 km/h
